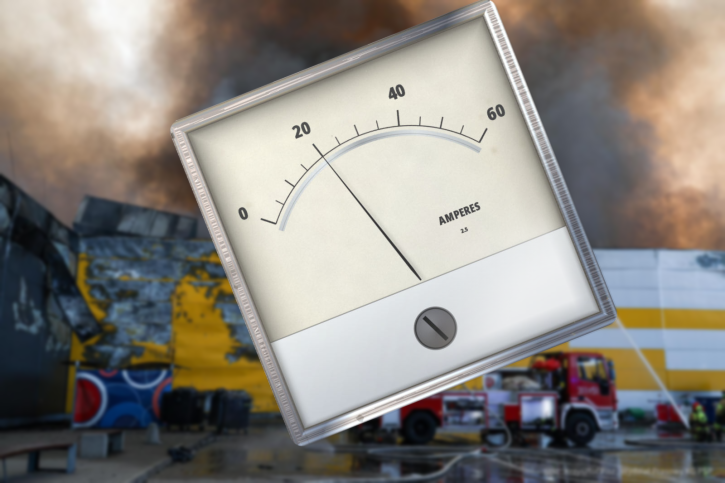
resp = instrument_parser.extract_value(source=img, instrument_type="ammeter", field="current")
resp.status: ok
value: 20 A
